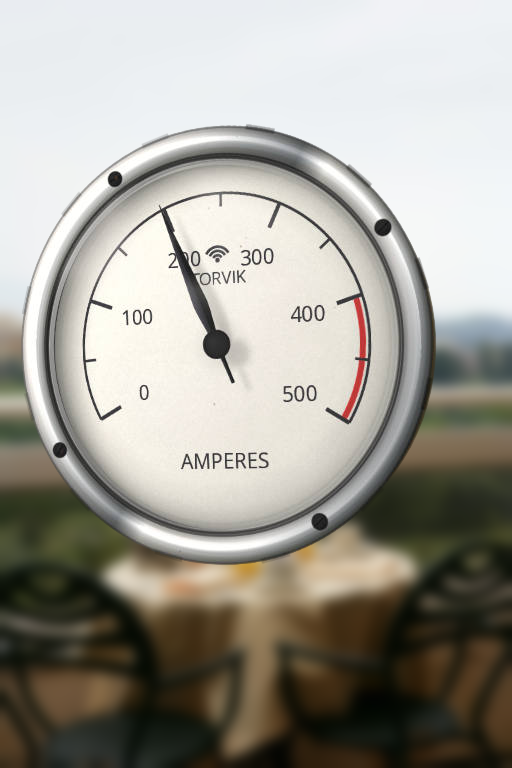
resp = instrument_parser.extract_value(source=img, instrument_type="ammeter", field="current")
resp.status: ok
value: 200 A
